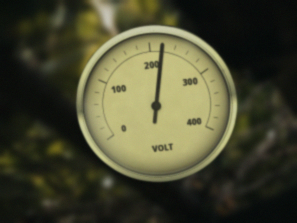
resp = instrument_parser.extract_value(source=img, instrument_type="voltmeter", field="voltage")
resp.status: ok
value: 220 V
